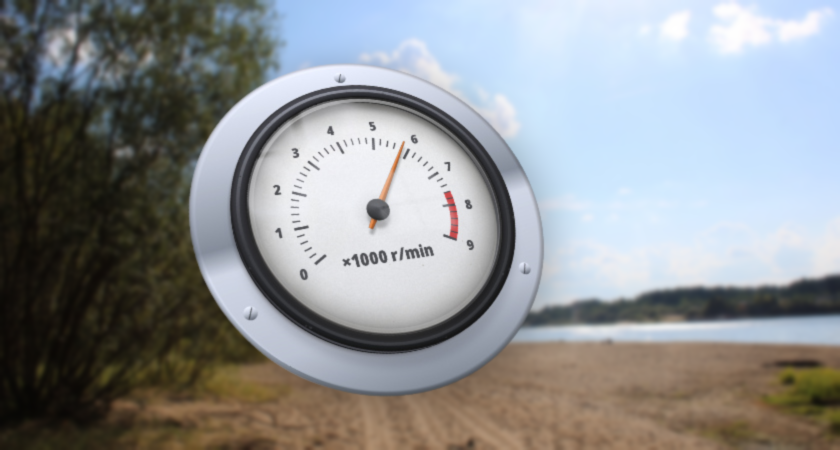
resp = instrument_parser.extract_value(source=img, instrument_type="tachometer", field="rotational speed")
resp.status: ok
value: 5800 rpm
